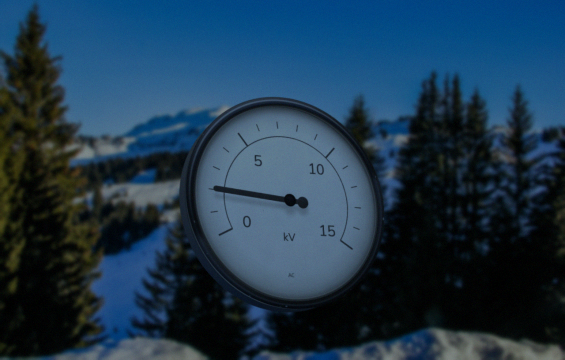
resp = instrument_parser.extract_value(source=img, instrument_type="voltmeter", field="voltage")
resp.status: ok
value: 2 kV
